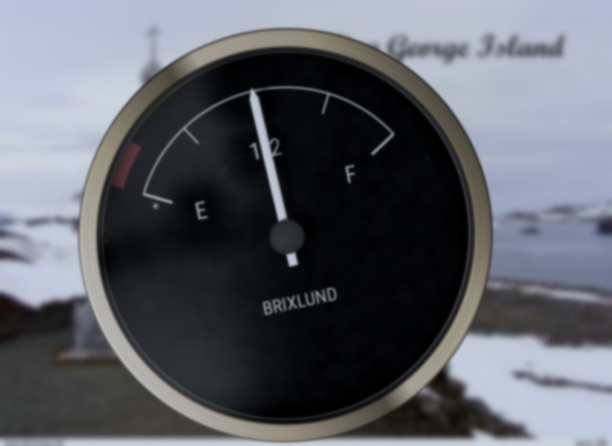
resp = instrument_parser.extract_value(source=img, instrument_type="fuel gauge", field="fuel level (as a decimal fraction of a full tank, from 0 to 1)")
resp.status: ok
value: 0.5
